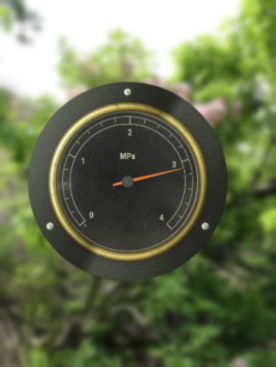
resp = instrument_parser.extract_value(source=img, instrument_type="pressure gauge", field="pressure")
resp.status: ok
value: 3.1 MPa
